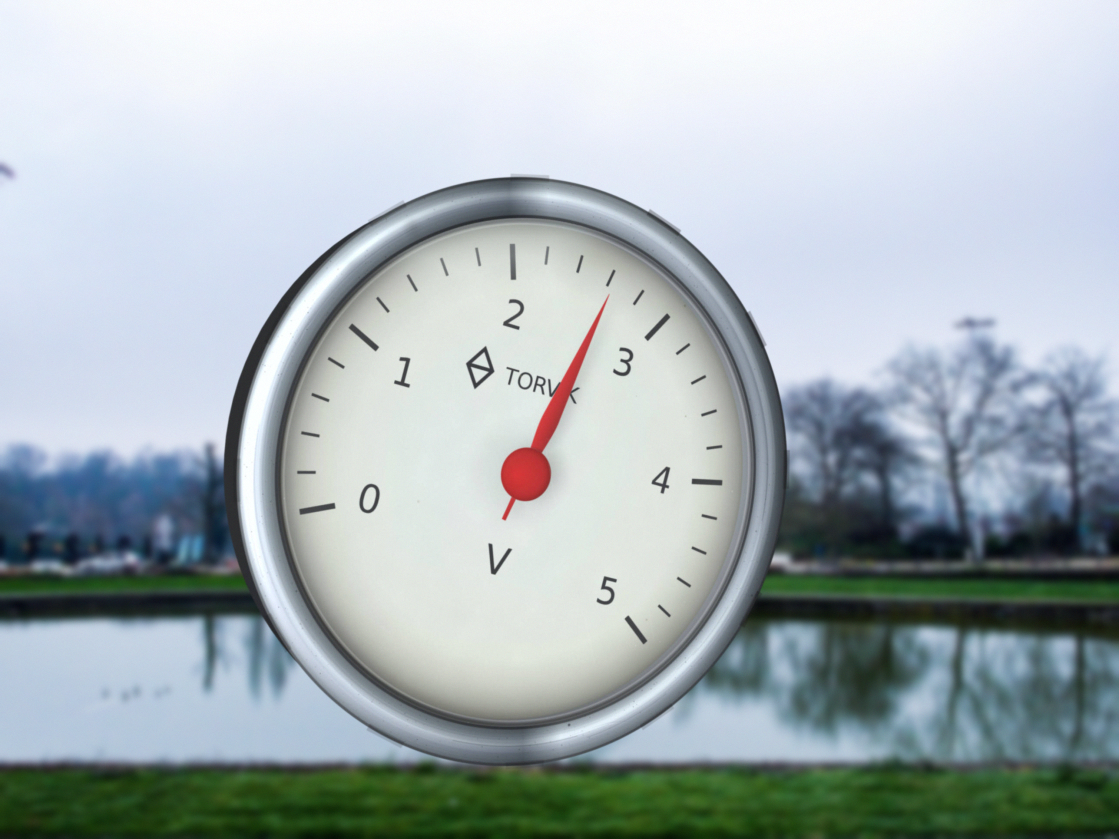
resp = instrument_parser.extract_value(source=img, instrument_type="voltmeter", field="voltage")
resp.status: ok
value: 2.6 V
